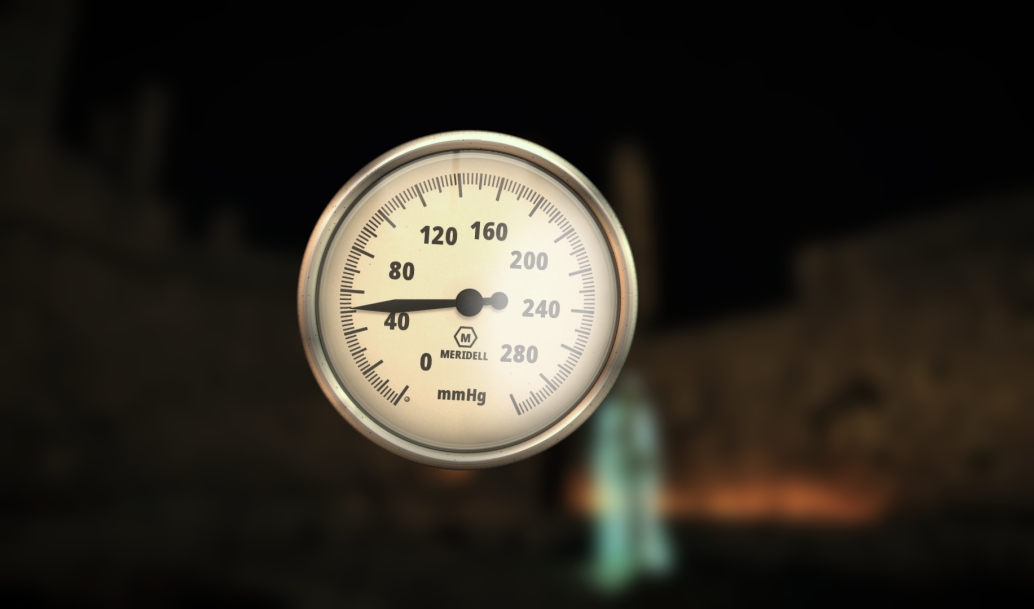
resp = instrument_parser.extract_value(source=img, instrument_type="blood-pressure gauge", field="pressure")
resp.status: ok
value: 52 mmHg
